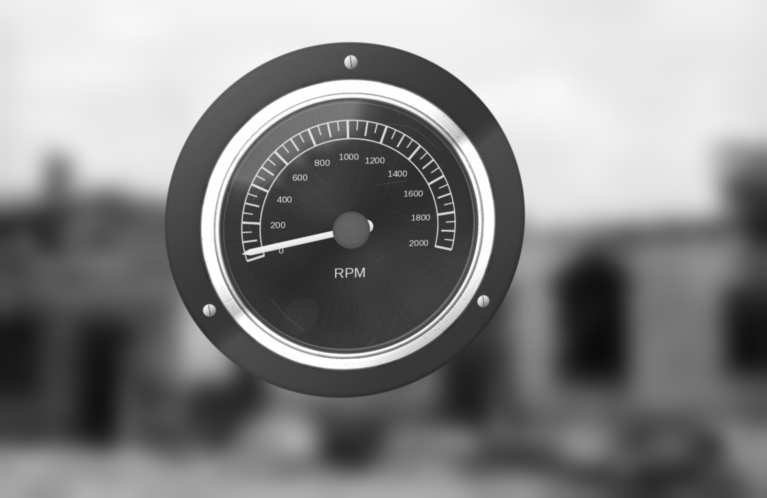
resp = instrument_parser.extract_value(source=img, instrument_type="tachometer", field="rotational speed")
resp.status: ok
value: 50 rpm
